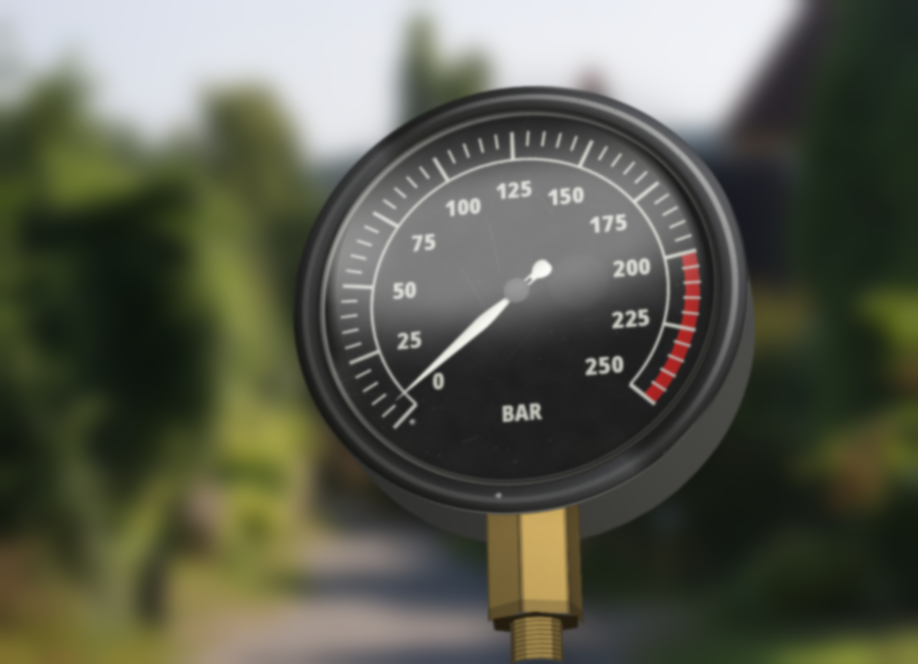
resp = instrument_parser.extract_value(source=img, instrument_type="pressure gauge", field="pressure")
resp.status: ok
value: 5 bar
